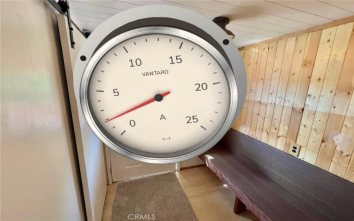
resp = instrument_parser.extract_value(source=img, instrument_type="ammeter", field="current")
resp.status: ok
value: 2 A
